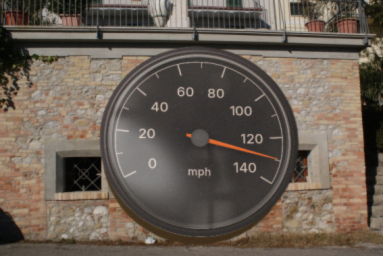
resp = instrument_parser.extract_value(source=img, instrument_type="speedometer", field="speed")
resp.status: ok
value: 130 mph
